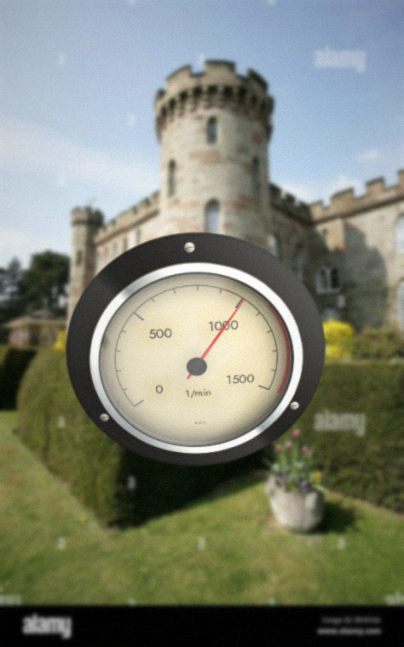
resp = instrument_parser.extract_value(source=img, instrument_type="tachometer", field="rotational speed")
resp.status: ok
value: 1000 rpm
